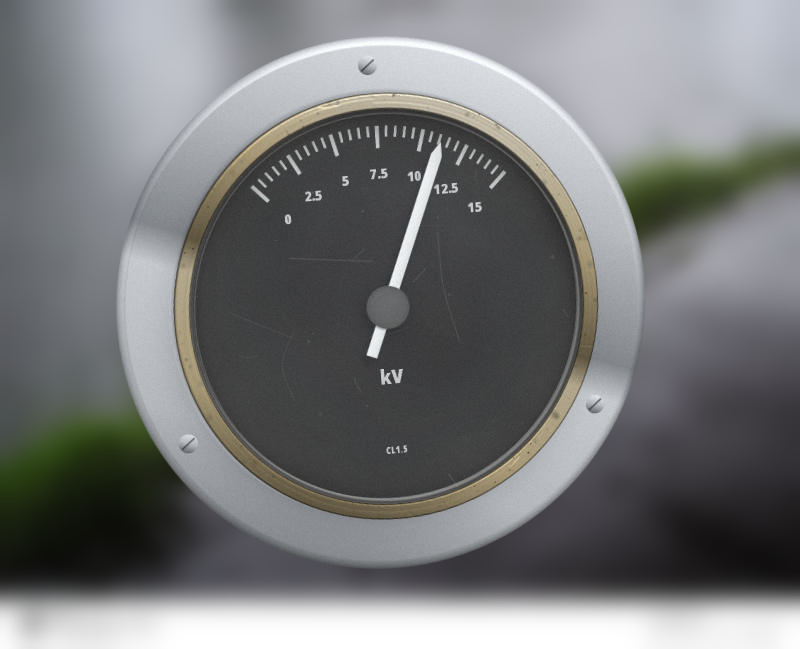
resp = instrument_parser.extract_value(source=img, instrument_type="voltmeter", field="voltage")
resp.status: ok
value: 11 kV
